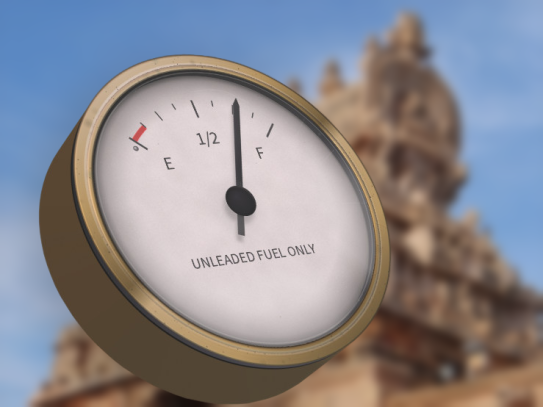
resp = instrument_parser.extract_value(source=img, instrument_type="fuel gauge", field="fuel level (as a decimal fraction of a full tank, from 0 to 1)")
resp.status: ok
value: 0.75
